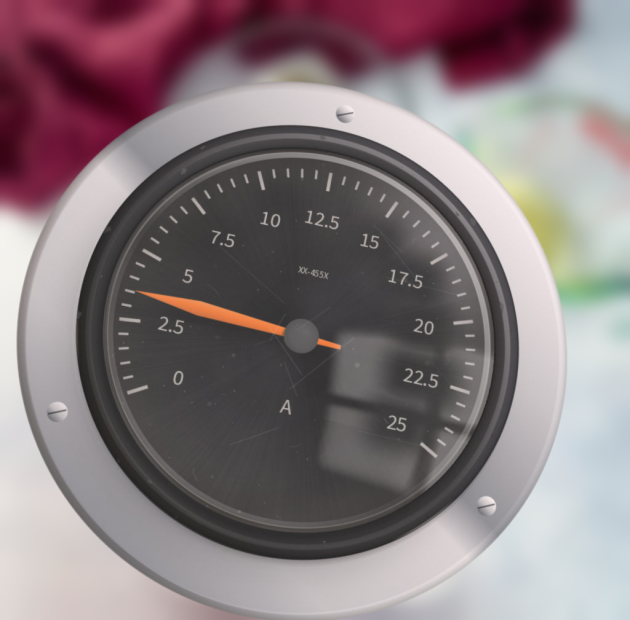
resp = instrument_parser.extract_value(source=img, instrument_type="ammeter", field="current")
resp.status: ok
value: 3.5 A
